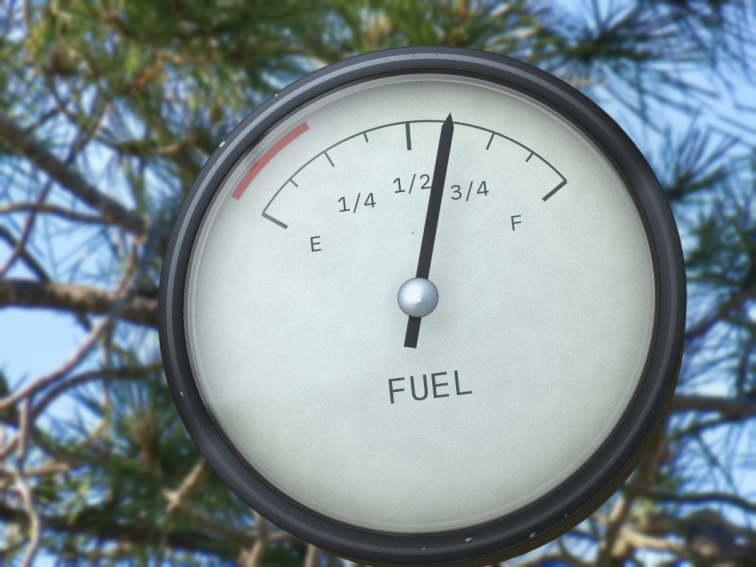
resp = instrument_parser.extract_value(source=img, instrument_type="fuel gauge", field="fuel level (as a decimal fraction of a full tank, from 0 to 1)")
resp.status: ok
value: 0.625
